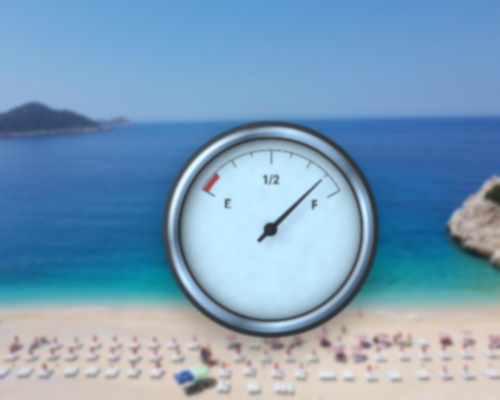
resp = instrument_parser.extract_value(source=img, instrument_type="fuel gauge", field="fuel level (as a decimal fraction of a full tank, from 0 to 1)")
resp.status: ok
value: 0.875
